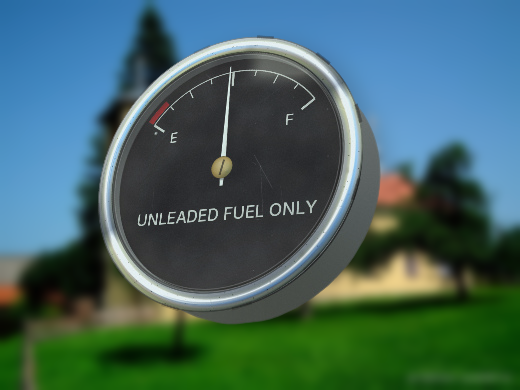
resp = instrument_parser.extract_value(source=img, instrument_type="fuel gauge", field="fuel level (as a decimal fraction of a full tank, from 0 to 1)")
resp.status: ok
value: 0.5
